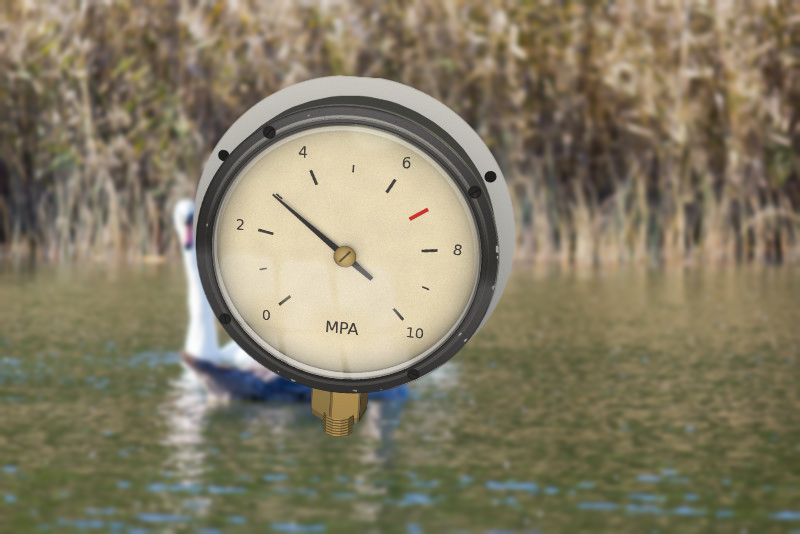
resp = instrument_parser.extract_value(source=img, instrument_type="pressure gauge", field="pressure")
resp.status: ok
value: 3 MPa
